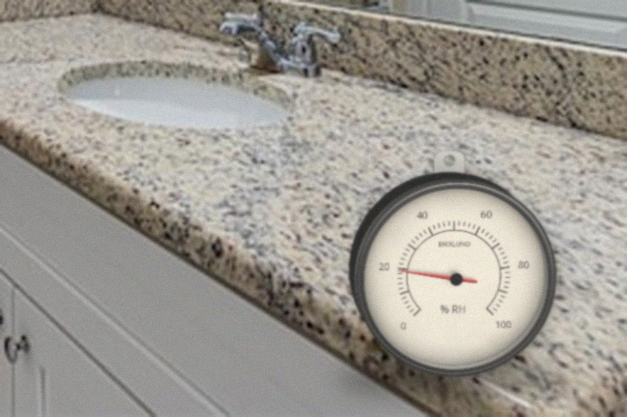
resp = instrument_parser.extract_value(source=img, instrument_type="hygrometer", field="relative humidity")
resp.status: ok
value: 20 %
